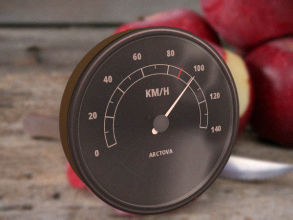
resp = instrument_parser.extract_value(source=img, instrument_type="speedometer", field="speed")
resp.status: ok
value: 100 km/h
